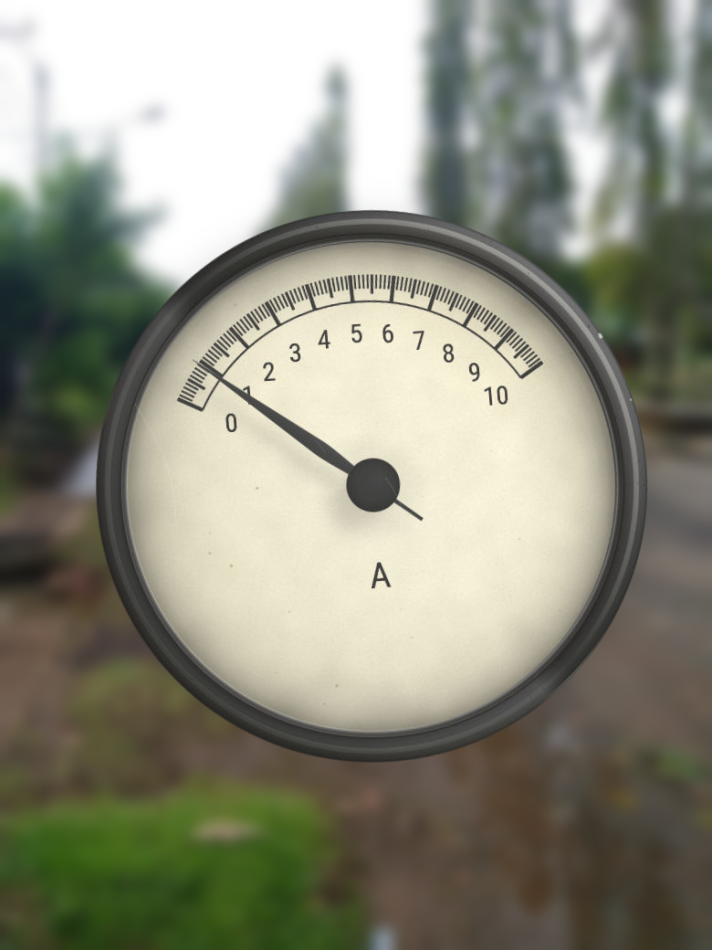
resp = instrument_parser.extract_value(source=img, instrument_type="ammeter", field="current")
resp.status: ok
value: 0.9 A
